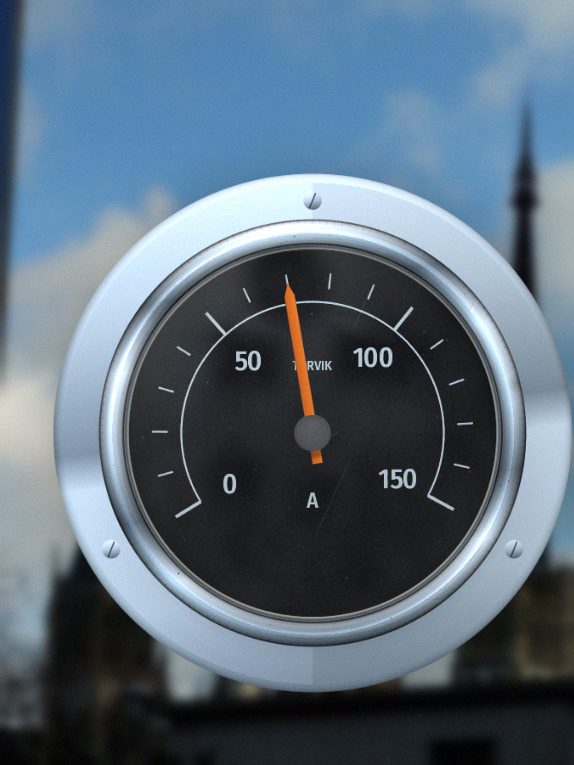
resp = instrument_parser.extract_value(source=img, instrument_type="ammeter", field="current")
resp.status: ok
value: 70 A
